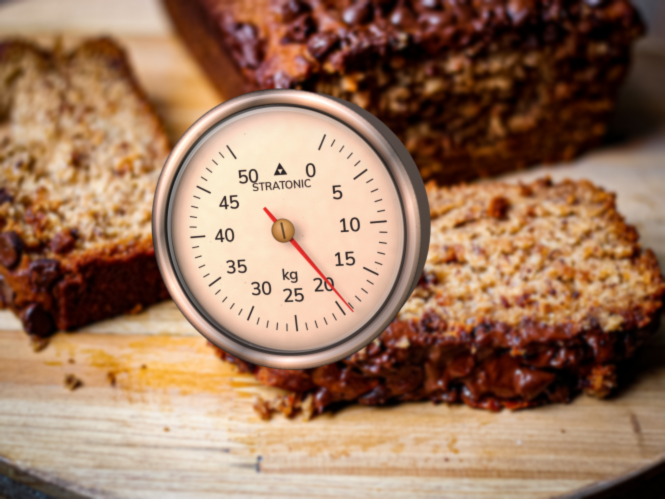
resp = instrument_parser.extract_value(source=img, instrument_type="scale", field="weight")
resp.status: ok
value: 19 kg
